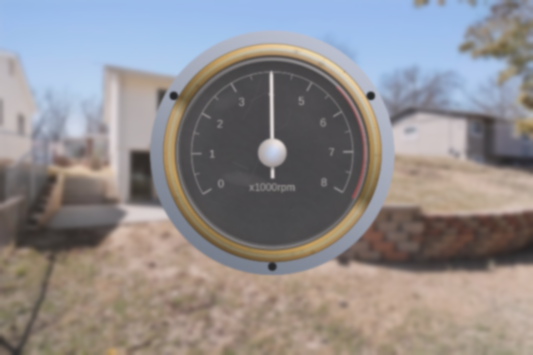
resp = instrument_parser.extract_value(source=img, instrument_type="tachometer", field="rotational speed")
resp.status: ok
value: 4000 rpm
